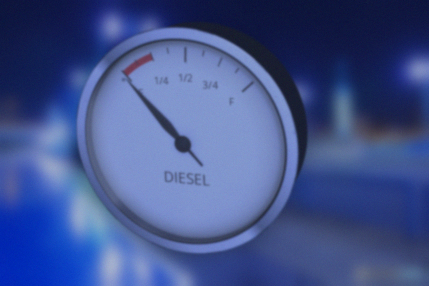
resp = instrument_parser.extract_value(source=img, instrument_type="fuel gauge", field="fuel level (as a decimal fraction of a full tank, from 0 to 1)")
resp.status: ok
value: 0
